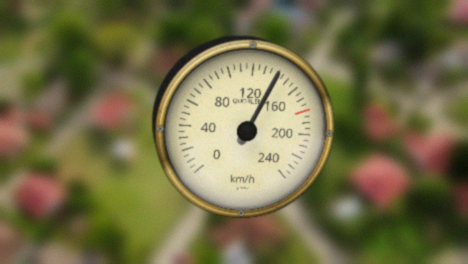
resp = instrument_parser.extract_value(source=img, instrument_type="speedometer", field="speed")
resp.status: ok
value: 140 km/h
